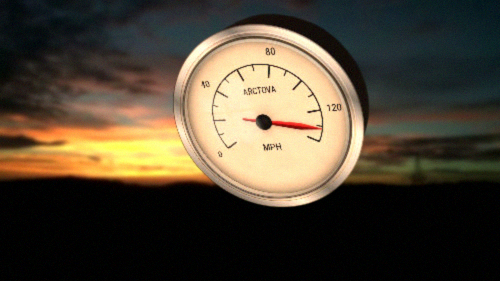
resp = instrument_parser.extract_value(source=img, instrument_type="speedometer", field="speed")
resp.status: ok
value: 130 mph
